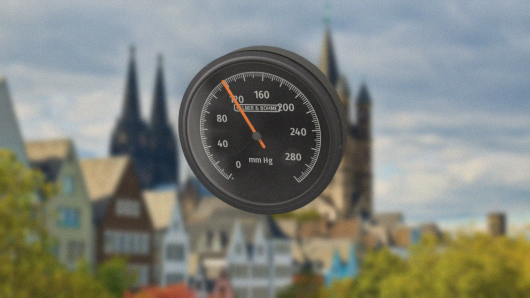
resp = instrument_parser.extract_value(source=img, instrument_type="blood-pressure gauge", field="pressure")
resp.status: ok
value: 120 mmHg
